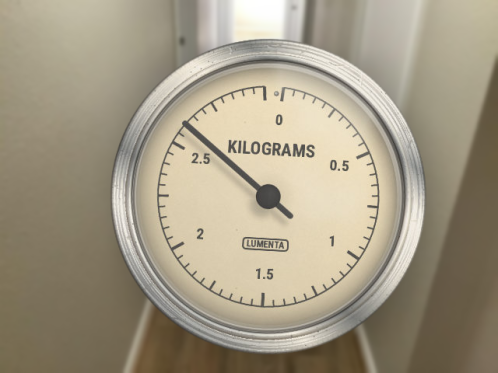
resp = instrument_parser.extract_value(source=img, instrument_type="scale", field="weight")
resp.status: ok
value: 2.6 kg
